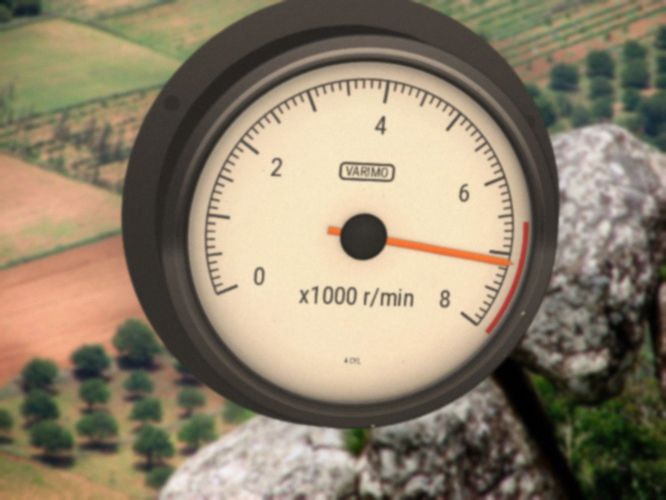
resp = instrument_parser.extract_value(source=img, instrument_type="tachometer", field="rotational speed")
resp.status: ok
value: 7100 rpm
